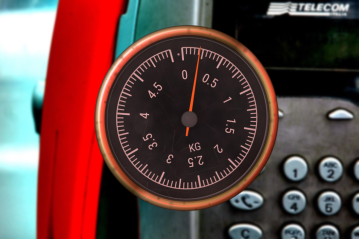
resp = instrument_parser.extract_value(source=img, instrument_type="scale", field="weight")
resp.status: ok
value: 0.2 kg
